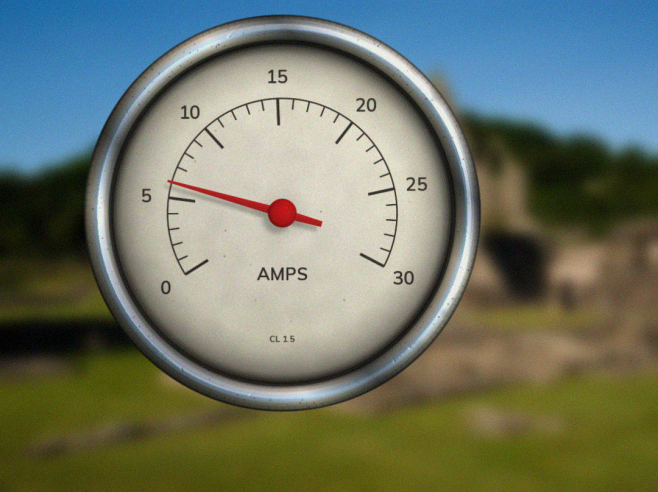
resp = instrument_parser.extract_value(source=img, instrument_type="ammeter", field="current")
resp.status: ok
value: 6 A
